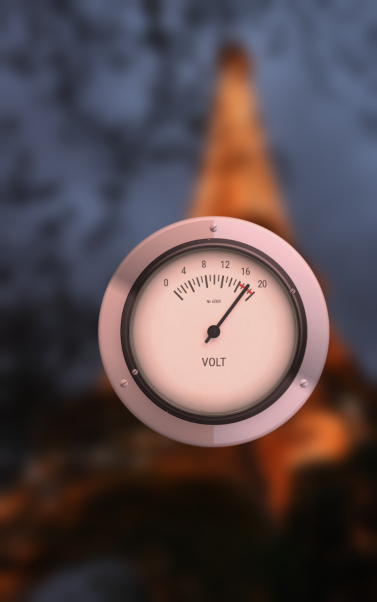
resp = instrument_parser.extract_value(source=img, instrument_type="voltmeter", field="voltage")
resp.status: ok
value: 18 V
